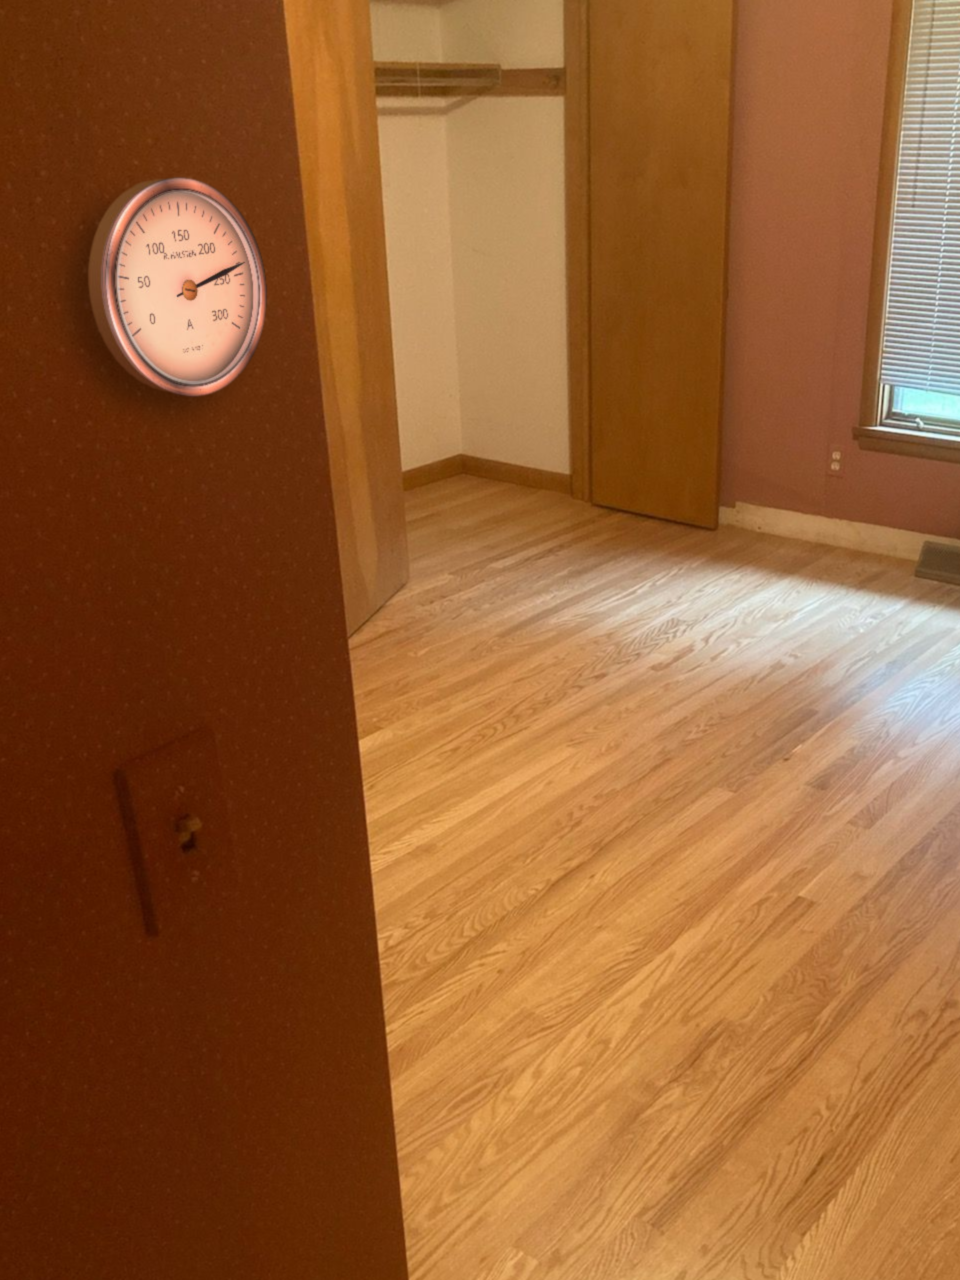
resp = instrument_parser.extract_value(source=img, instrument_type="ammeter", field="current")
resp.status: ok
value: 240 A
